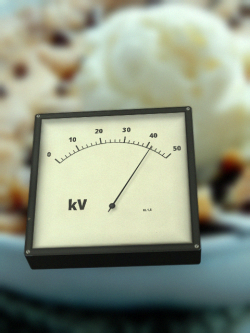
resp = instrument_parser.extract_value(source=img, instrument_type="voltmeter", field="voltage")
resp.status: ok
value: 42 kV
